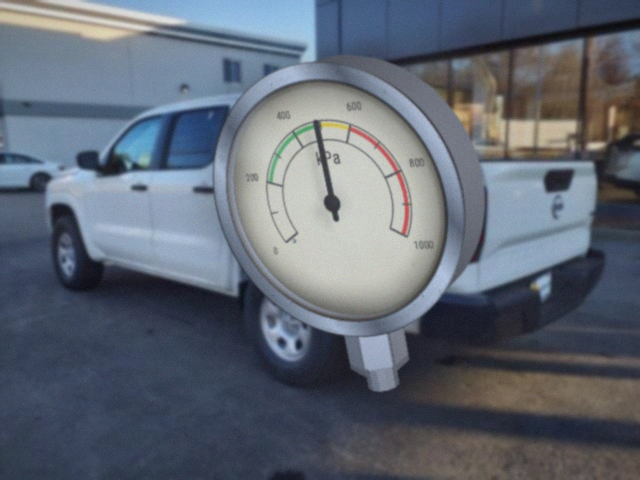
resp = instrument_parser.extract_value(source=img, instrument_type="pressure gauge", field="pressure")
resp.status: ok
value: 500 kPa
